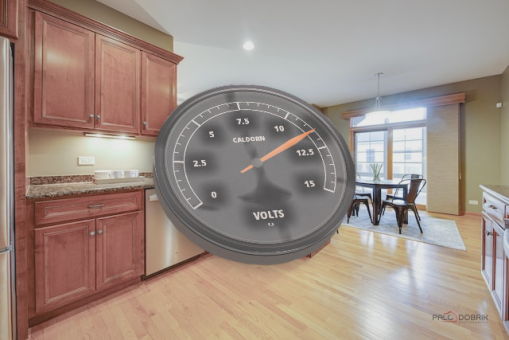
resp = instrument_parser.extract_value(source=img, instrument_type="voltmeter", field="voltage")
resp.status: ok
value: 11.5 V
